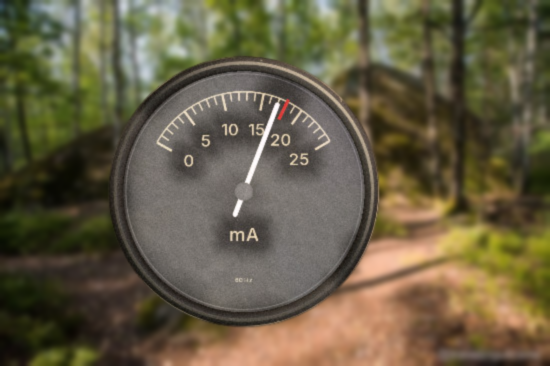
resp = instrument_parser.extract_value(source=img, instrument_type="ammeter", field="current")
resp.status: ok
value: 17 mA
